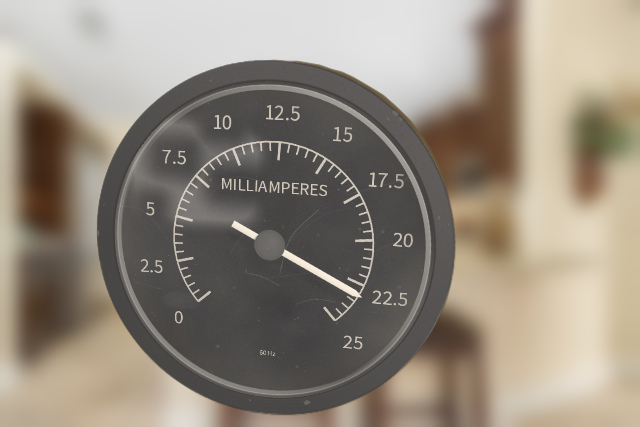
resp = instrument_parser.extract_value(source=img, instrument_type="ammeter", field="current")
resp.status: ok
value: 23 mA
